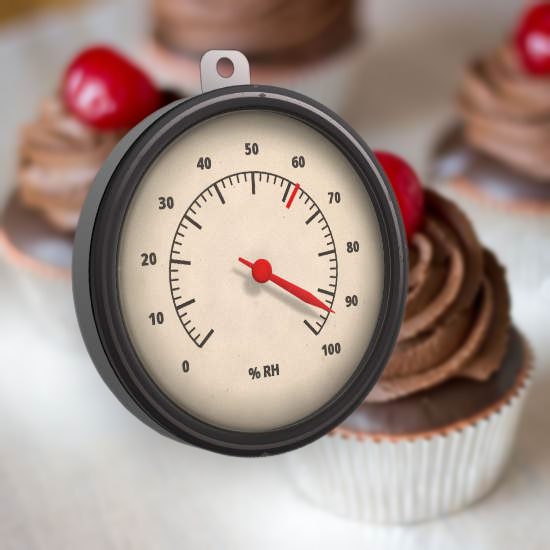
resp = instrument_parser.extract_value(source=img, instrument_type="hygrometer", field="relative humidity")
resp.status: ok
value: 94 %
